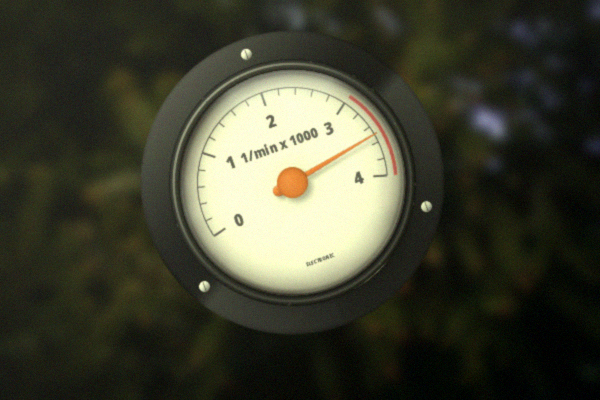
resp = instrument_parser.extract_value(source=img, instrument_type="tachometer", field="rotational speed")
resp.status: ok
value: 3500 rpm
